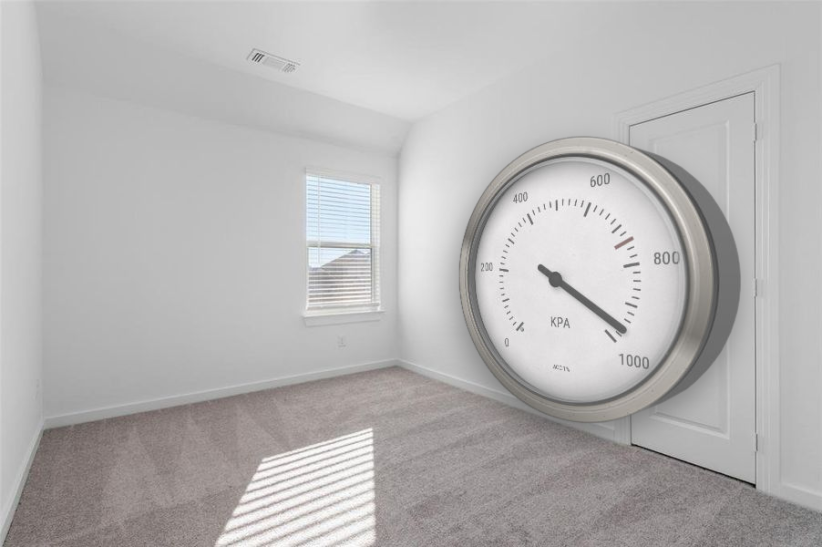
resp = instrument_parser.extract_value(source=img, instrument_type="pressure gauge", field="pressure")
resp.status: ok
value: 960 kPa
